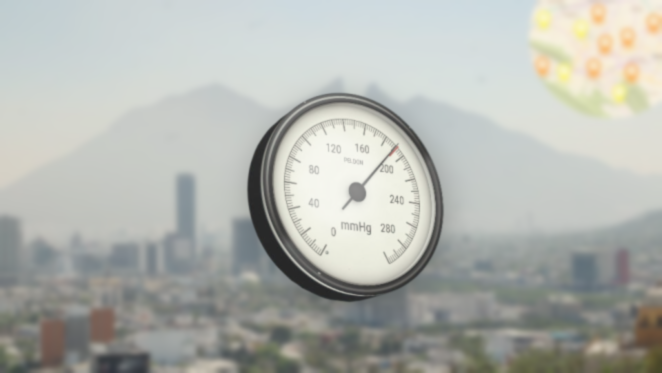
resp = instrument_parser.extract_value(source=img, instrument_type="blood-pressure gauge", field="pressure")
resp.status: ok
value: 190 mmHg
